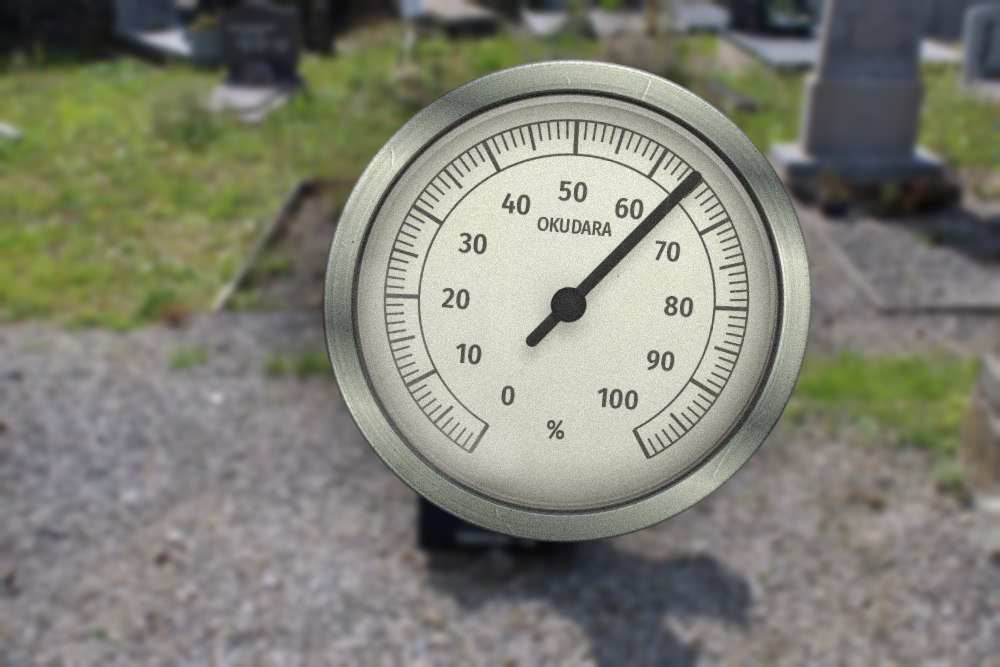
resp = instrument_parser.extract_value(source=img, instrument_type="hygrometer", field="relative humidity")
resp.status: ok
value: 64 %
